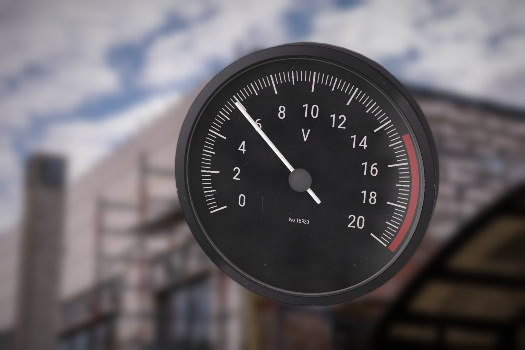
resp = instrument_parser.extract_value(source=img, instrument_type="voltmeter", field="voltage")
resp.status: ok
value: 6 V
